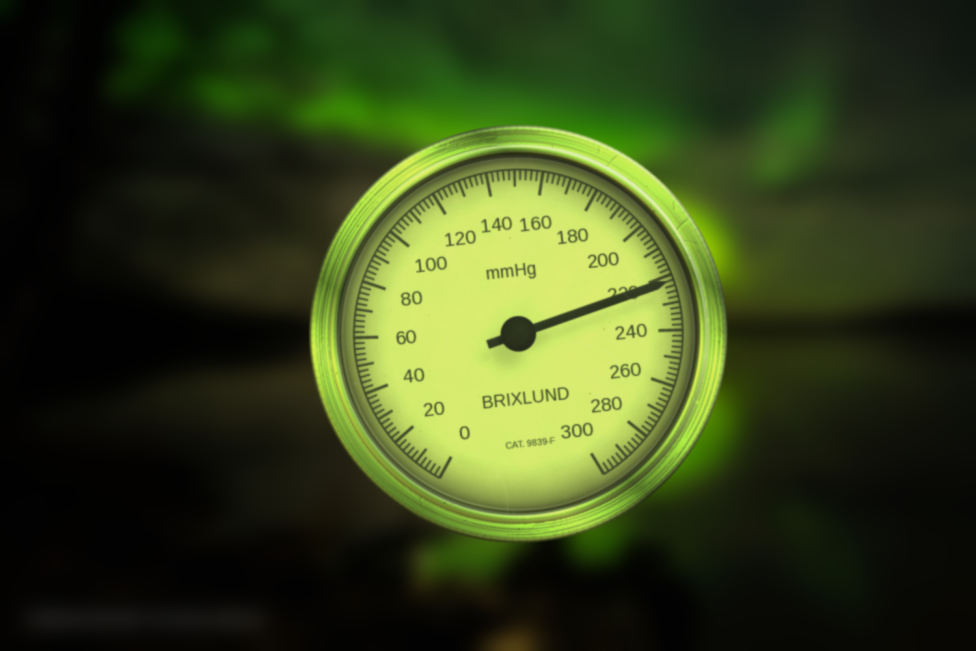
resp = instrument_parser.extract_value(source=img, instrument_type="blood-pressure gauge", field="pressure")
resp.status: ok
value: 222 mmHg
